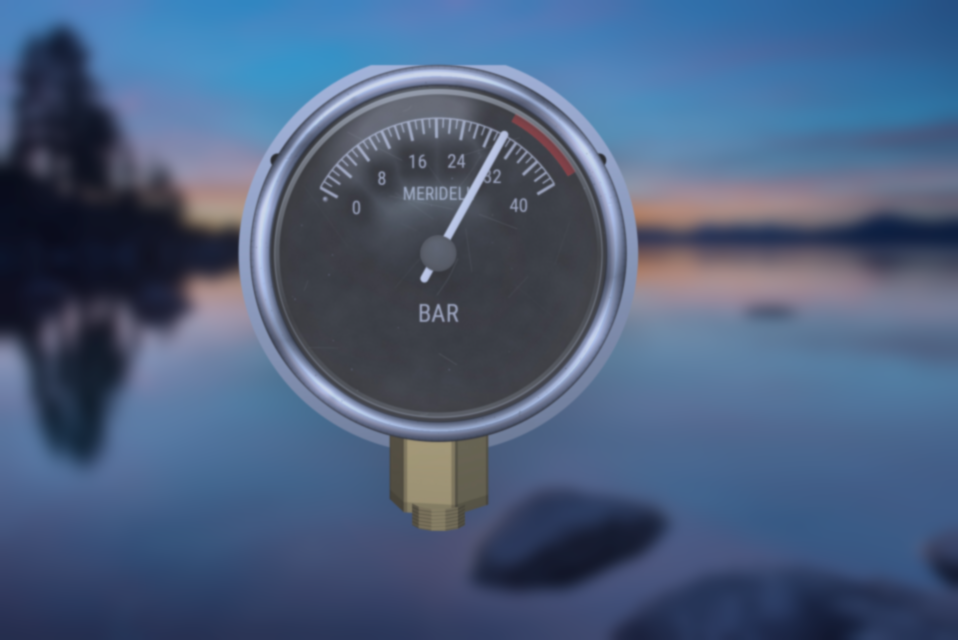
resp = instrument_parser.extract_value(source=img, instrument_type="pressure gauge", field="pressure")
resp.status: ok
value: 30 bar
